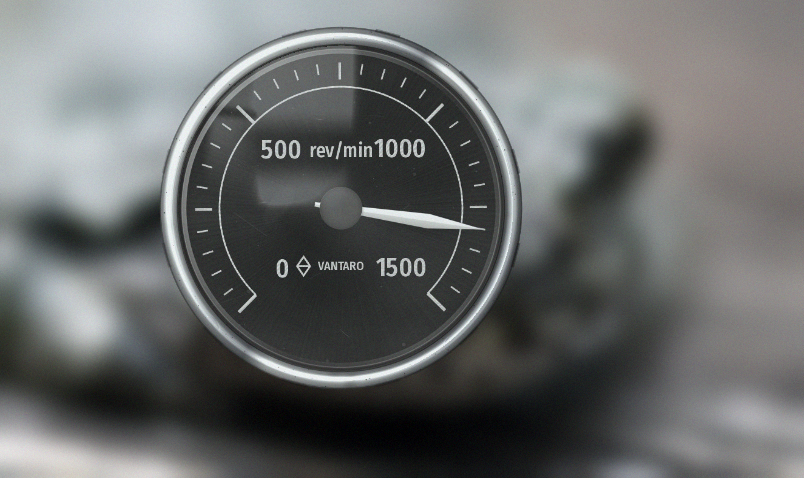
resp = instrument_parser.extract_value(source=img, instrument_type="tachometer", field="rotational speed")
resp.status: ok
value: 1300 rpm
